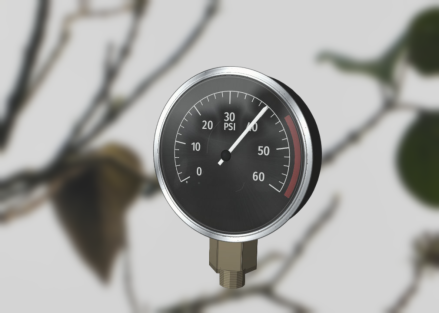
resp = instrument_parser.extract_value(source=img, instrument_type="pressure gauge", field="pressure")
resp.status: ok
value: 40 psi
